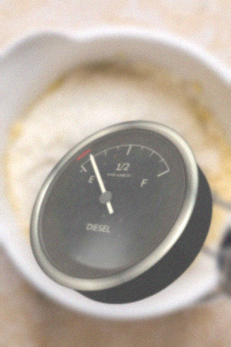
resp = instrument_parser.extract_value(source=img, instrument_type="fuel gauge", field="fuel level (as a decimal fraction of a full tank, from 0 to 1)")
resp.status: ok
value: 0.125
